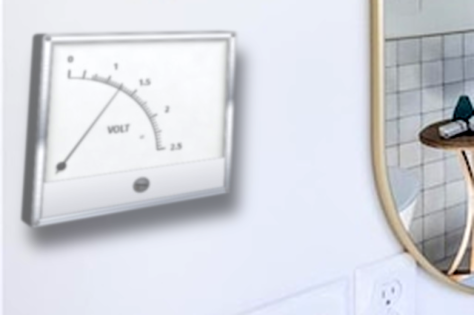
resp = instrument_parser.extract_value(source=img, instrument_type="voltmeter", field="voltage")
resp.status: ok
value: 1.25 V
